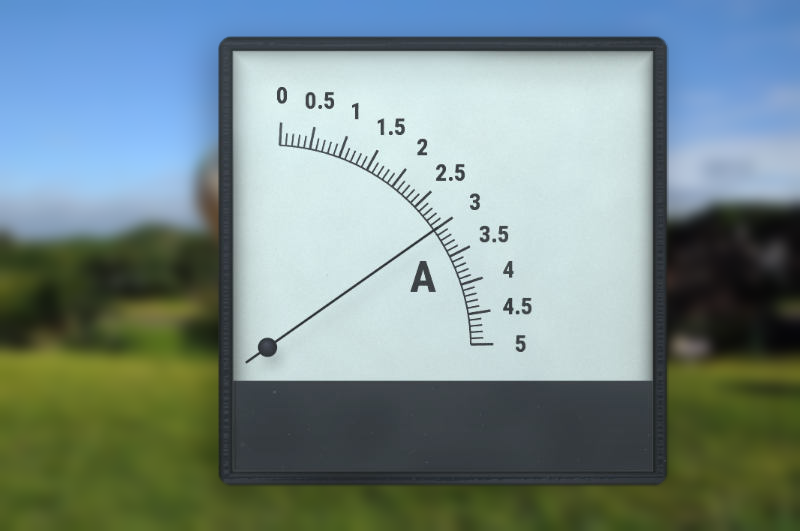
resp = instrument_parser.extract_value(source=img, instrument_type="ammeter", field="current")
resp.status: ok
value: 3 A
